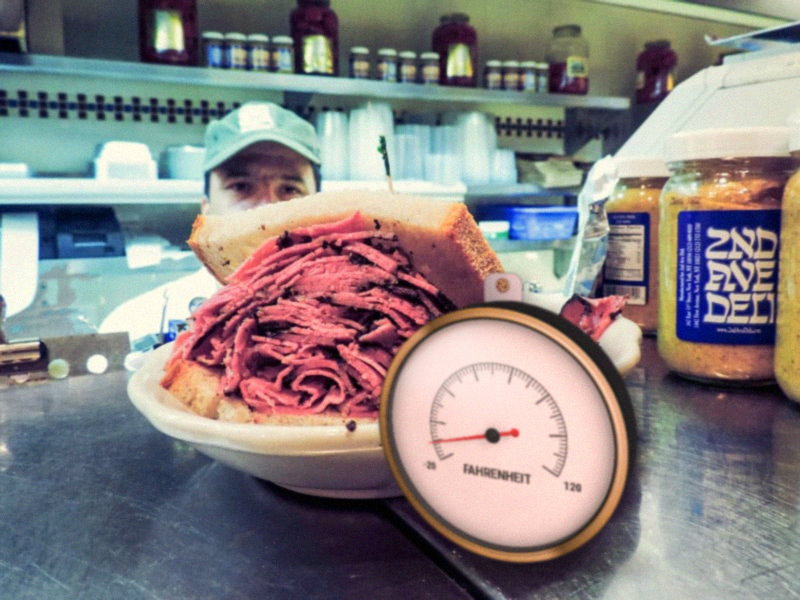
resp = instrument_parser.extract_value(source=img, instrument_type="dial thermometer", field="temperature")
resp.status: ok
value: -10 °F
